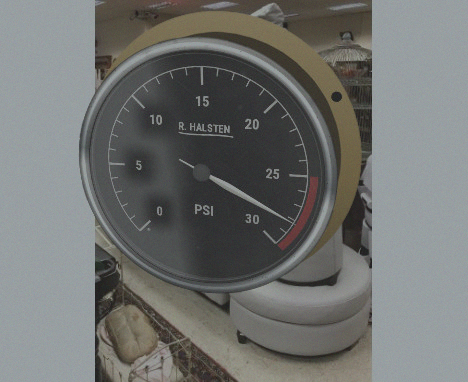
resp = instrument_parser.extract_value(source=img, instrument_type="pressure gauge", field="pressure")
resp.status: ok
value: 28 psi
